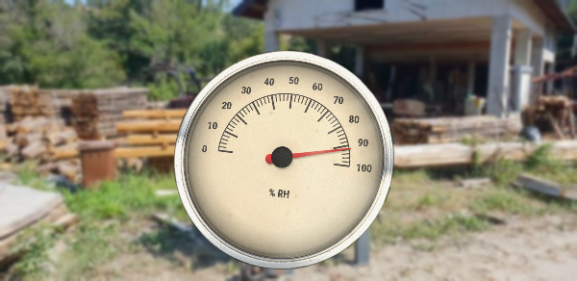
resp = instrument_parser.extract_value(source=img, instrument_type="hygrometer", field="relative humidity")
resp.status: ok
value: 92 %
